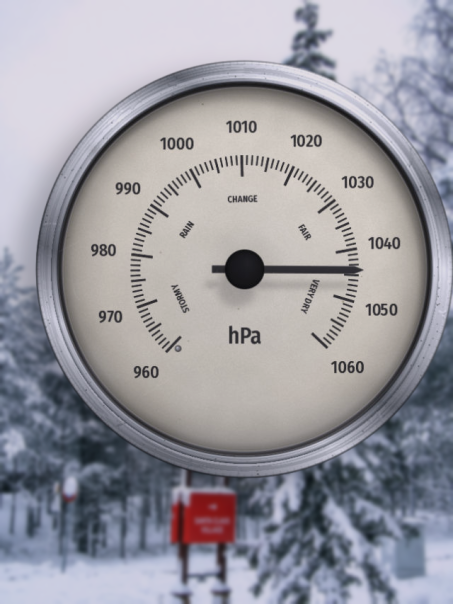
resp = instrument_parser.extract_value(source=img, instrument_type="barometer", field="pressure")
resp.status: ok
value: 1044 hPa
